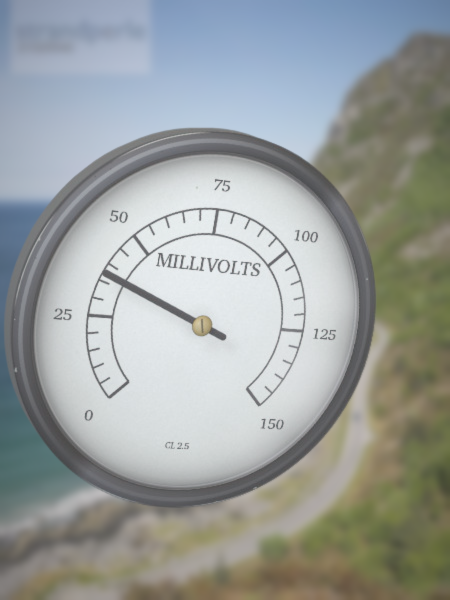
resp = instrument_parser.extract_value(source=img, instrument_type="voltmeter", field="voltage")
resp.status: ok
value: 37.5 mV
